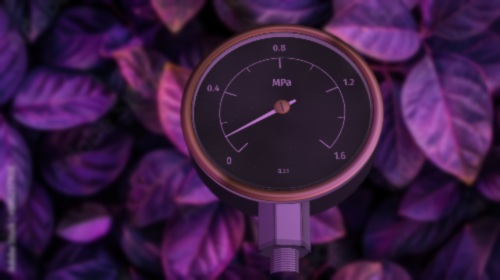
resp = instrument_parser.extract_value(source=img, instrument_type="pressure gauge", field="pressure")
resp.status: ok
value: 0.1 MPa
